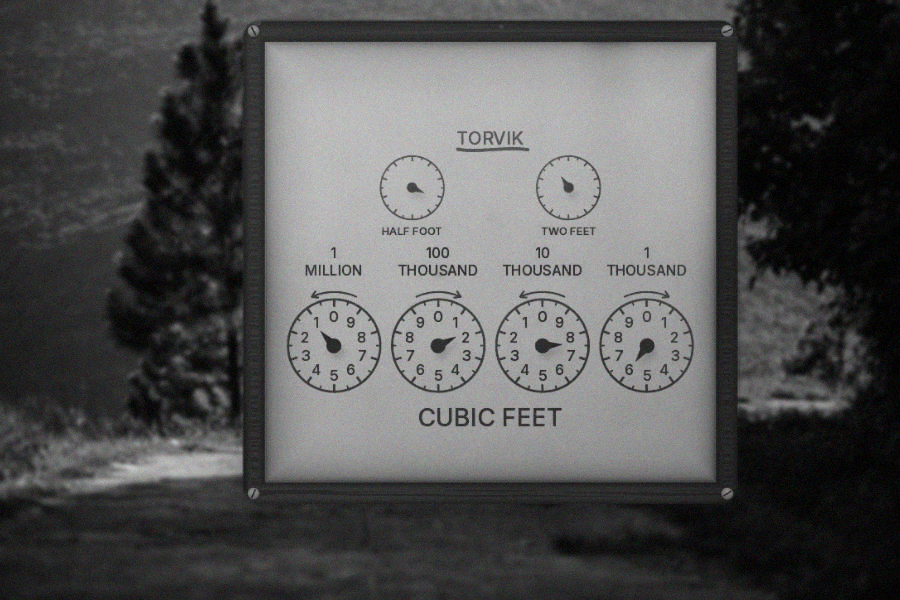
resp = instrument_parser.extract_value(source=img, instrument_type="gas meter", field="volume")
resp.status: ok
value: 117600 ft³
